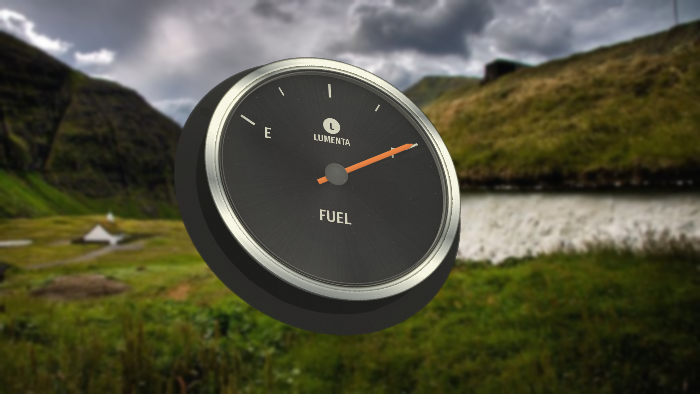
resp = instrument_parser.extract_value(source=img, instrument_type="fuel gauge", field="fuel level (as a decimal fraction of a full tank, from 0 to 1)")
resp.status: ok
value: 1
